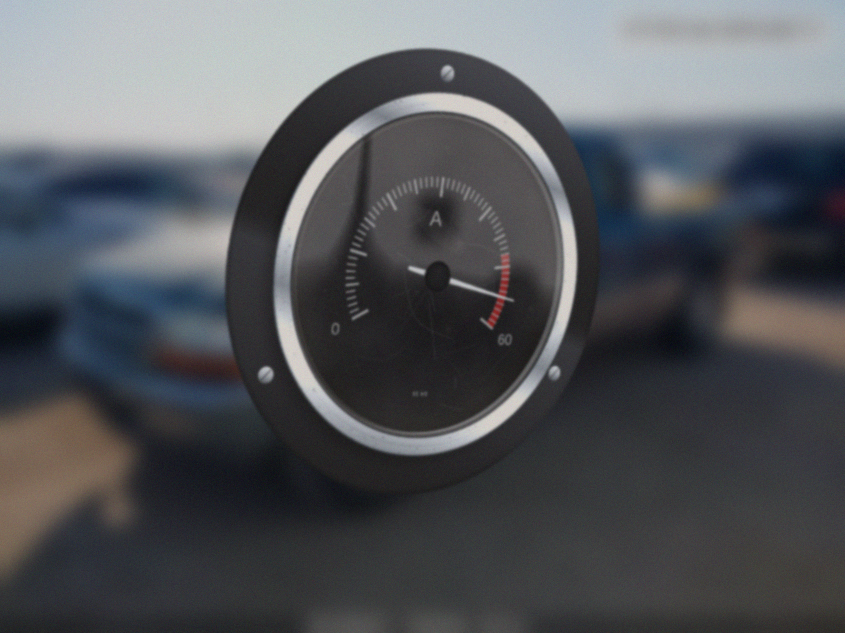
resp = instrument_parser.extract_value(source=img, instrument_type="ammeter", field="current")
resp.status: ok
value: 55 A
